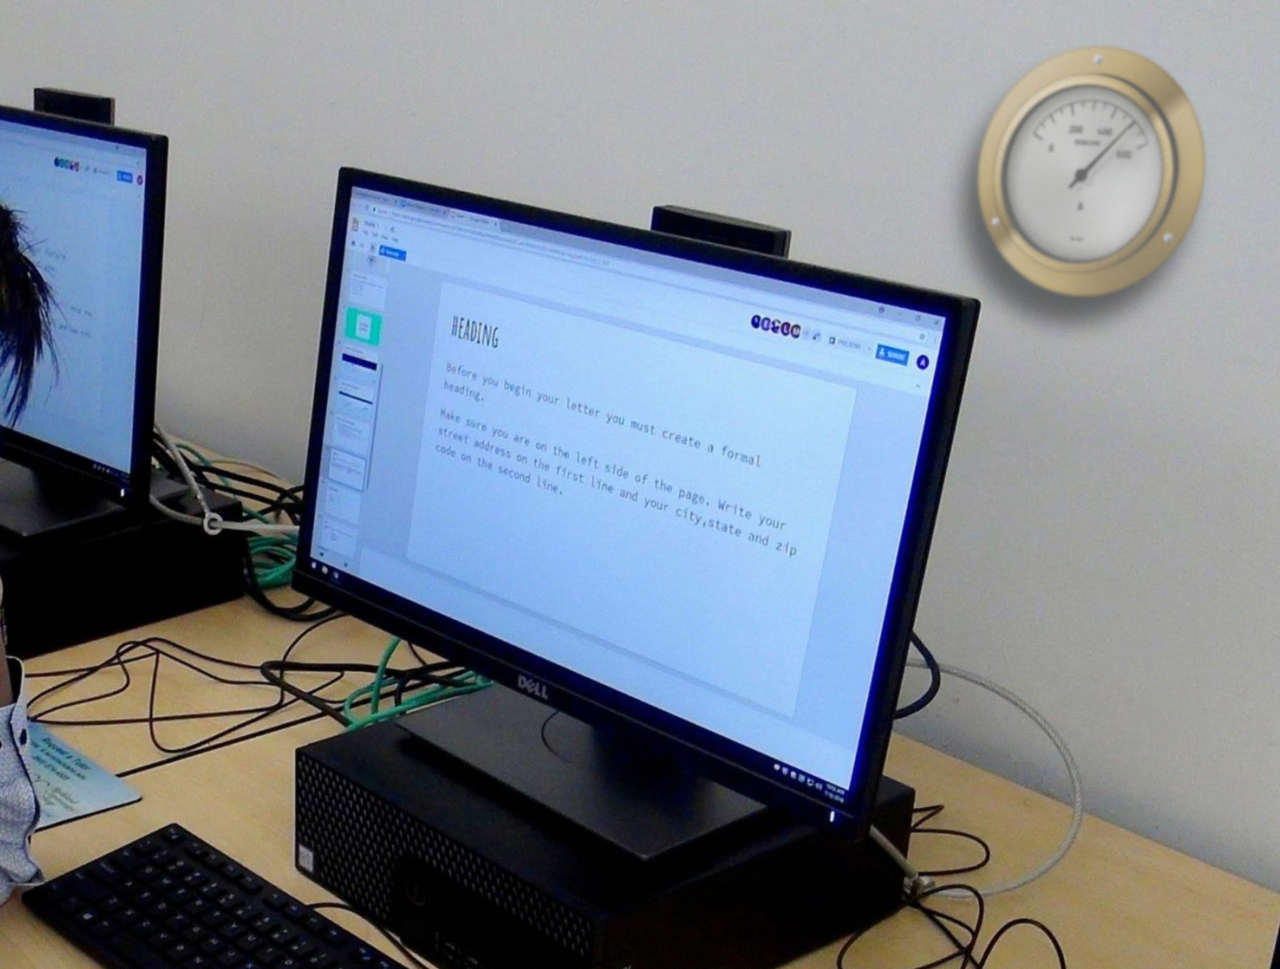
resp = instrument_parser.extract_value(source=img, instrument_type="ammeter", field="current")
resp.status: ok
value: 500 A
